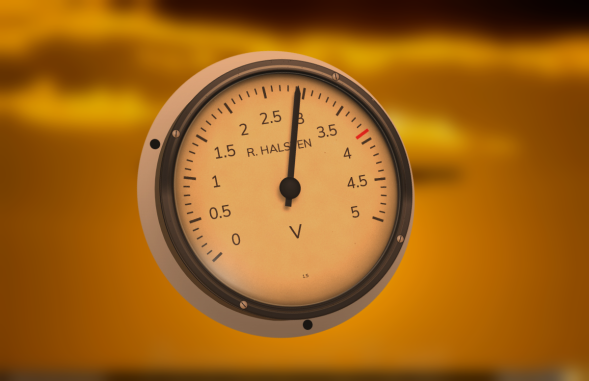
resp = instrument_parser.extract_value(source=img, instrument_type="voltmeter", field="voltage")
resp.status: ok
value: 2.9 V
